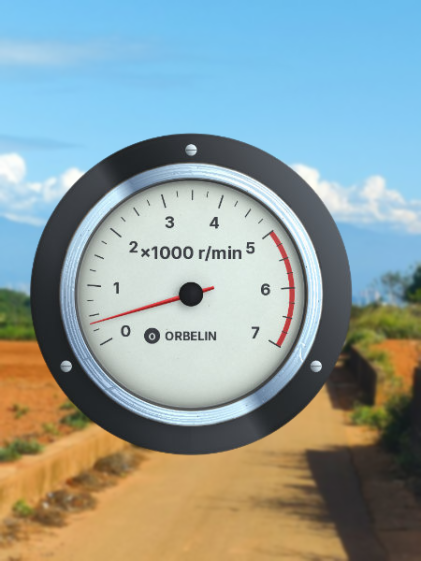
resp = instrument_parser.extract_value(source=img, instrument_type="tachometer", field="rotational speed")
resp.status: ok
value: 375 rpm
